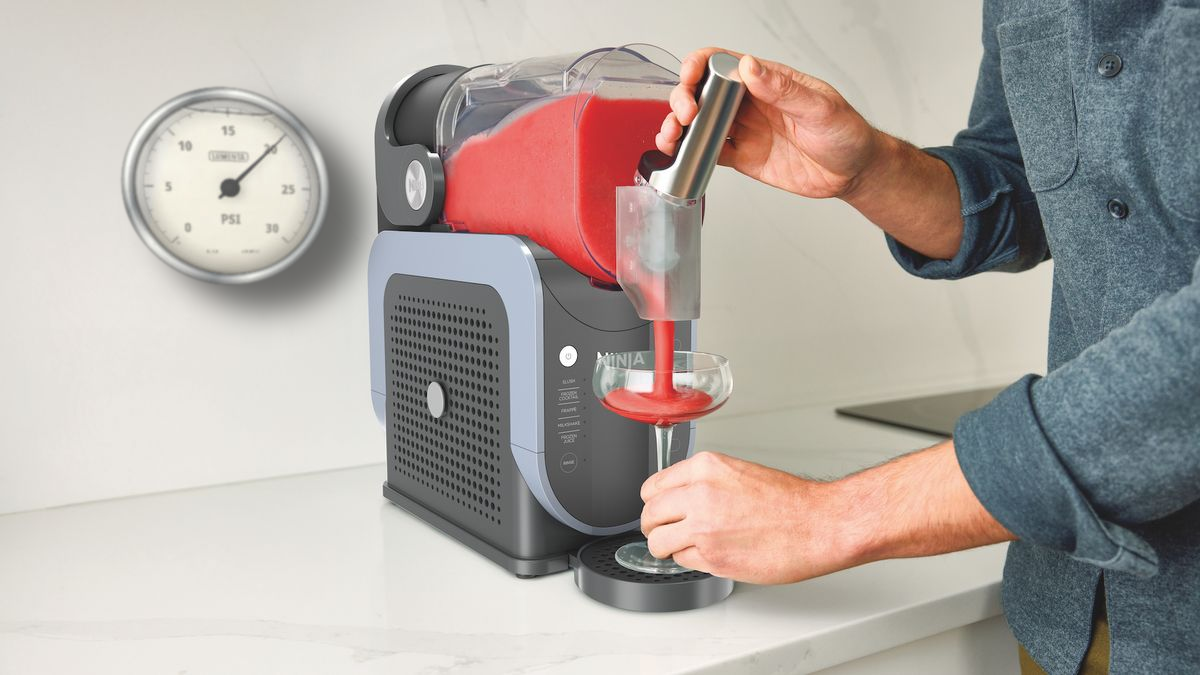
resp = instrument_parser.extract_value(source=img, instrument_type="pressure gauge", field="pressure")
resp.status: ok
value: 20 psi
